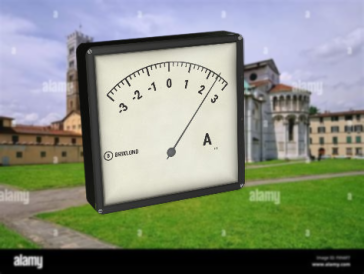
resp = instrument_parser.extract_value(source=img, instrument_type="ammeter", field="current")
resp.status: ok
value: 2.4 A
